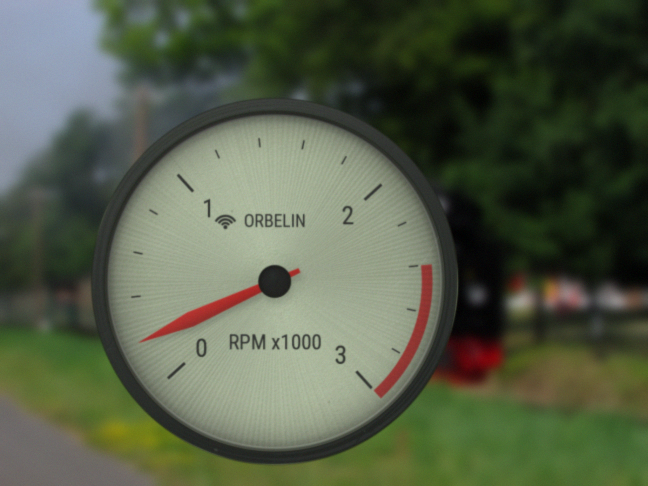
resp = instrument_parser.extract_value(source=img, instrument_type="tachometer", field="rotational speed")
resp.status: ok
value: 200 rpm
